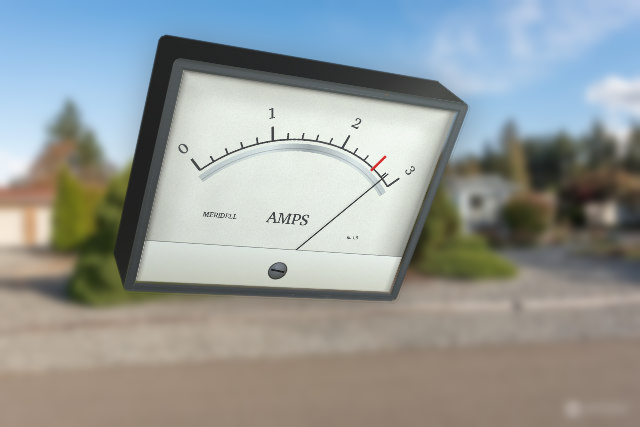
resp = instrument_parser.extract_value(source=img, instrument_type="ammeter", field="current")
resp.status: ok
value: 2.8 A
